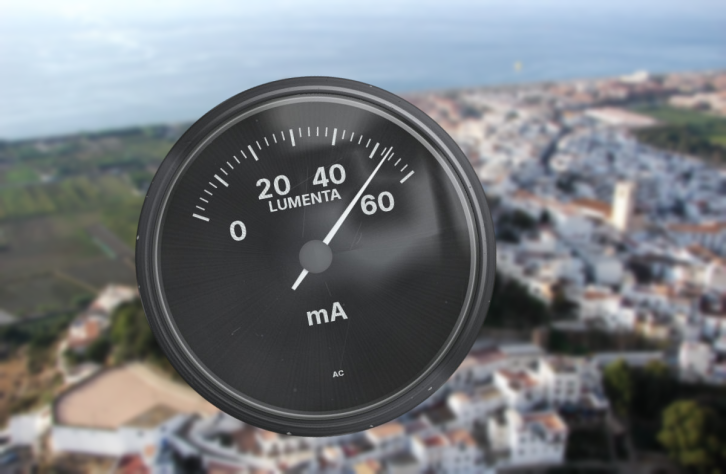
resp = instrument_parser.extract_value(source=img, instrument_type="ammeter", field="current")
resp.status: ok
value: 53 mA
